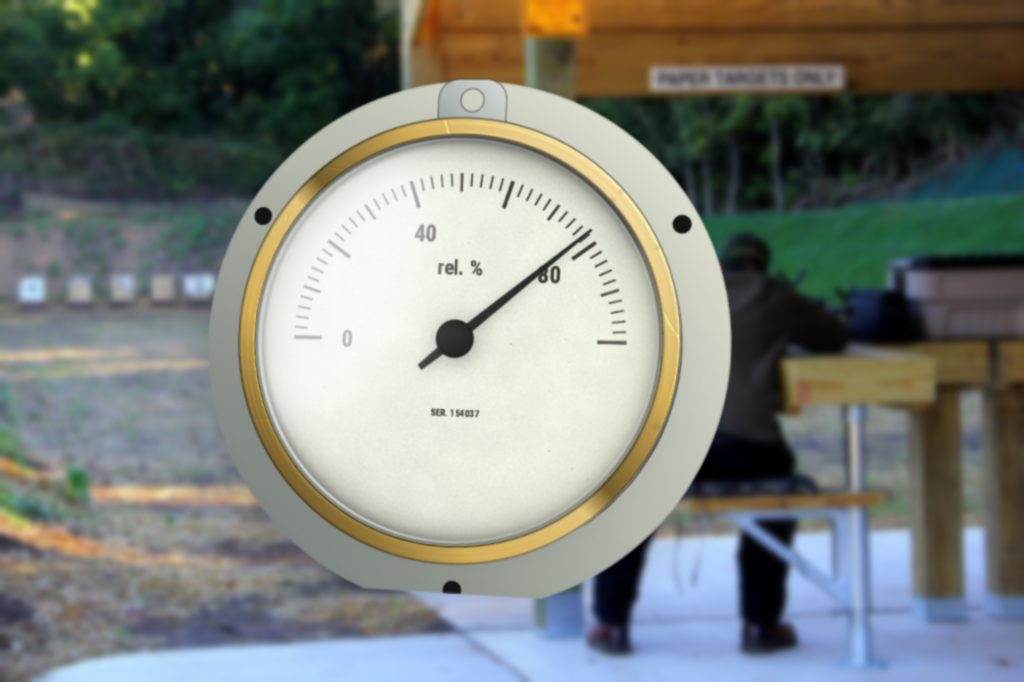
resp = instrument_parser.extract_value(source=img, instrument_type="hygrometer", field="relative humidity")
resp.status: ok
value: 78 %
